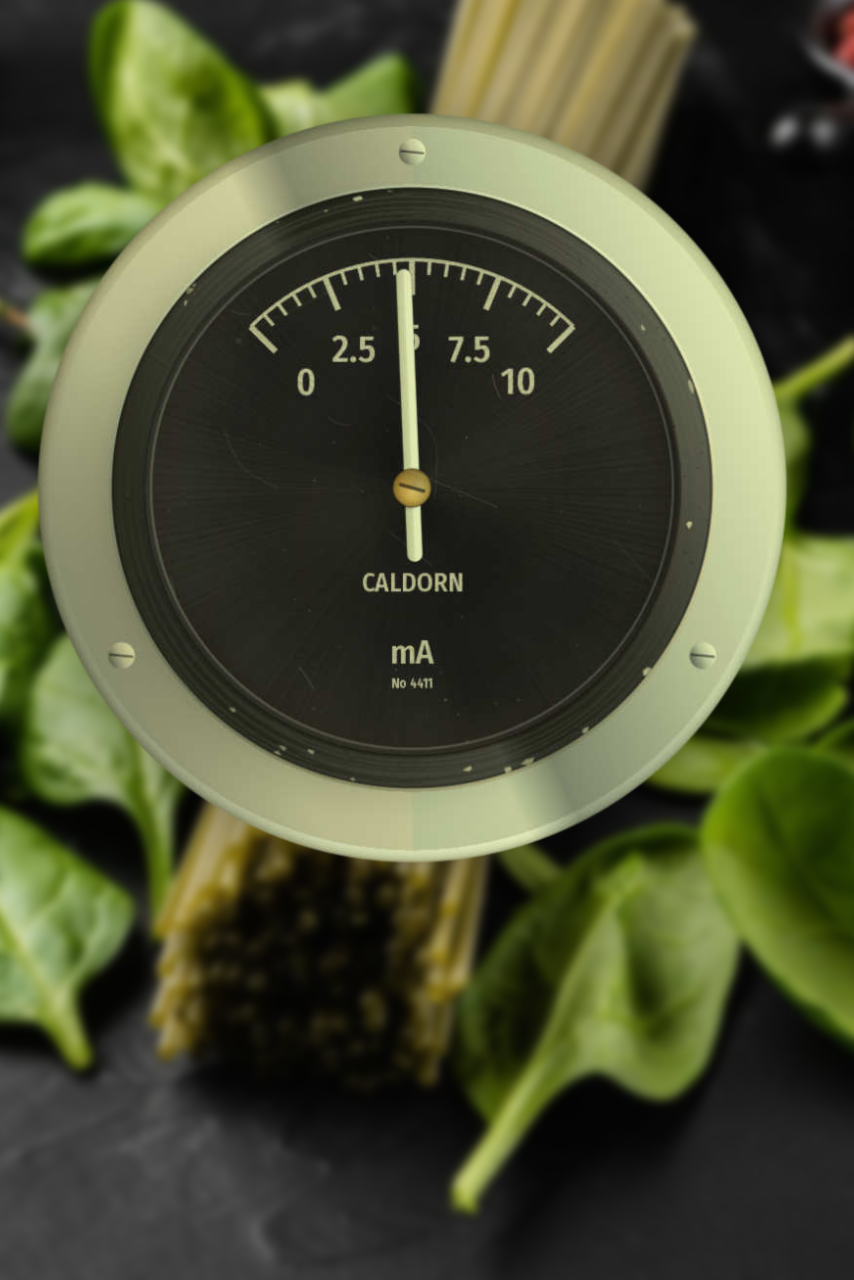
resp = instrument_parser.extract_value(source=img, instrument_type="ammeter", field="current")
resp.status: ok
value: 4.75 mA
